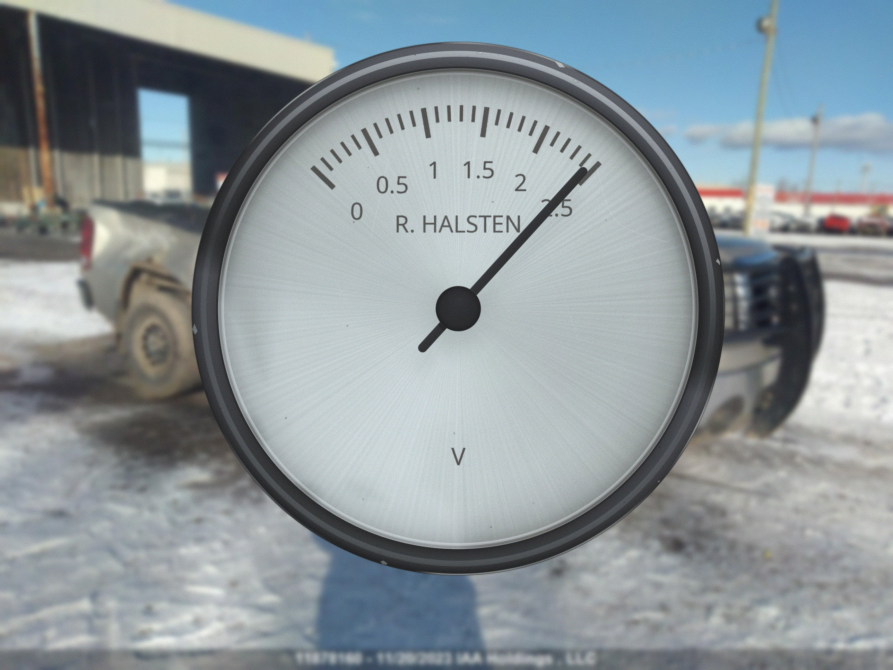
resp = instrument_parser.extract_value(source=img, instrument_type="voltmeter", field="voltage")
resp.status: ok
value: 2.45 V
